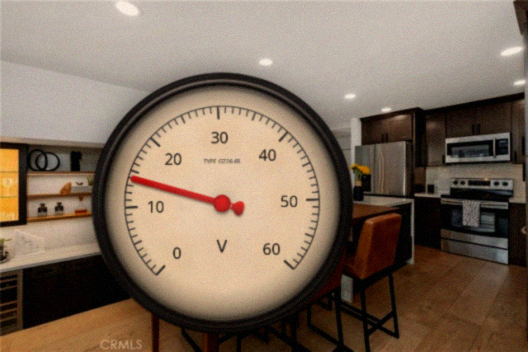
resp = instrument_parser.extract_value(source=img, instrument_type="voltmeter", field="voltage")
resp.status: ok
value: 14 V
